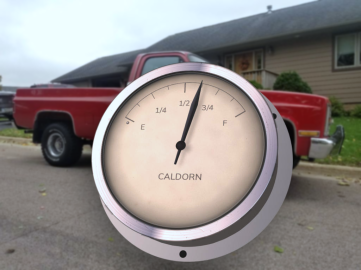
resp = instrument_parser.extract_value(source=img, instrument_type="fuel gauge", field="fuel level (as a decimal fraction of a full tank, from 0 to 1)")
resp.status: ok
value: 0.625
